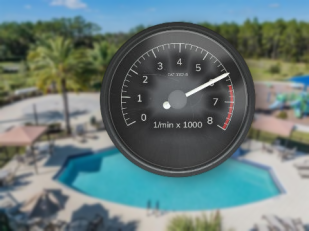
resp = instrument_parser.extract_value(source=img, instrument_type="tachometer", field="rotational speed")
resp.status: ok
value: 6000 rpm
